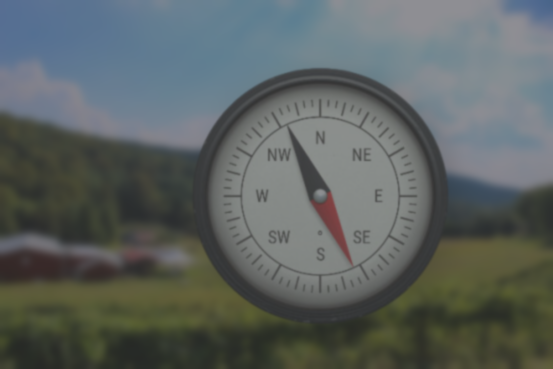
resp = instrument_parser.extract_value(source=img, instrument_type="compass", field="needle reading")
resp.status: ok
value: 155 °
